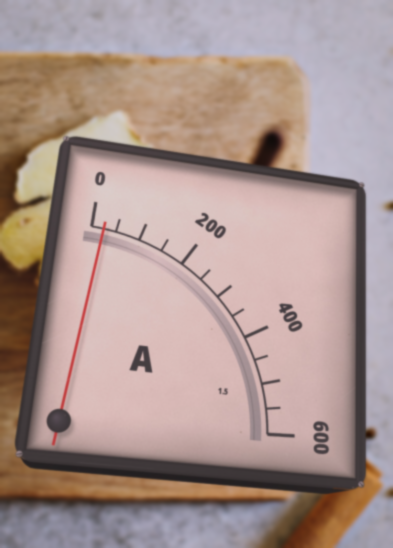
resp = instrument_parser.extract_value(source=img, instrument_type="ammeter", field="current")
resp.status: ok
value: 25 A
